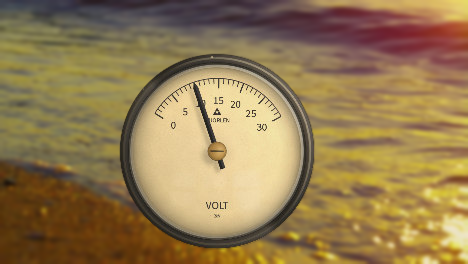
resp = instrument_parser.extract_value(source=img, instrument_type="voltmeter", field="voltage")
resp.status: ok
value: 10 V
